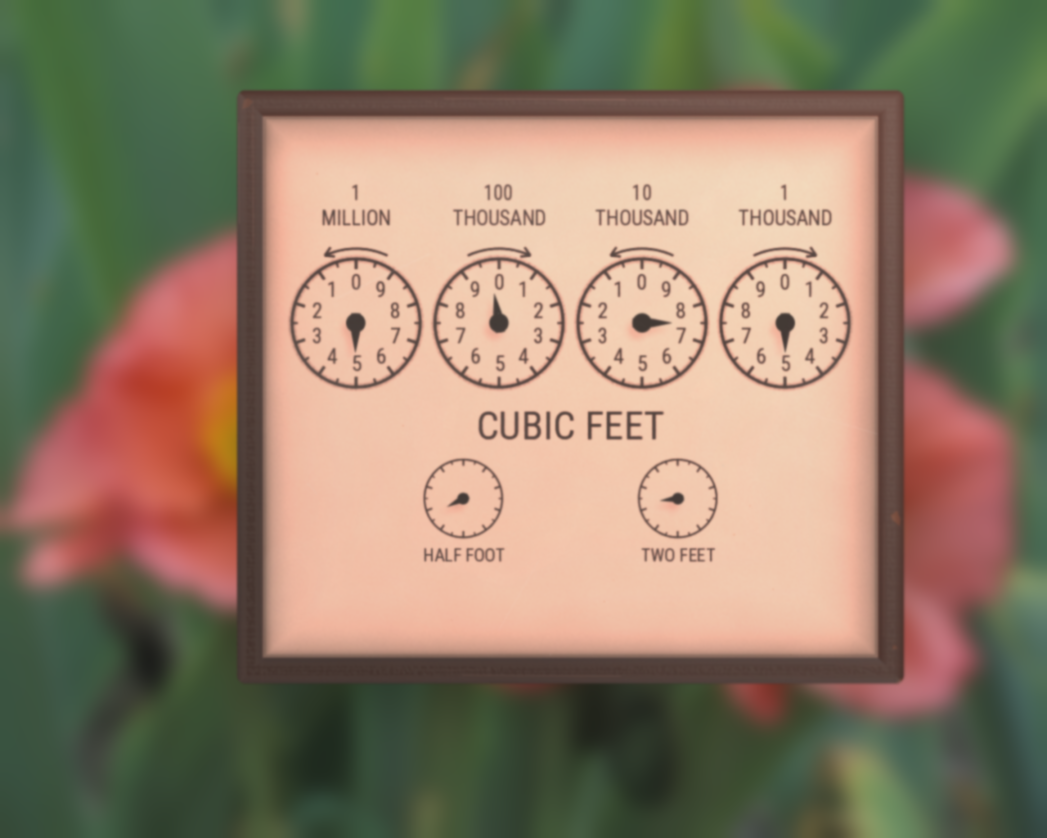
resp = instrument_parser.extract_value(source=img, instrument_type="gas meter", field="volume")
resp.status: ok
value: 497500 ft³
